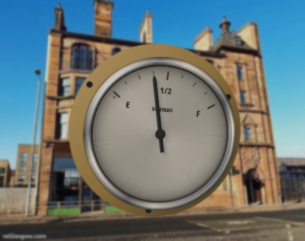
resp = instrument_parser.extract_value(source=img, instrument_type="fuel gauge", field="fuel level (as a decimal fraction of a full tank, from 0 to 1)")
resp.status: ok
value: 0.375
